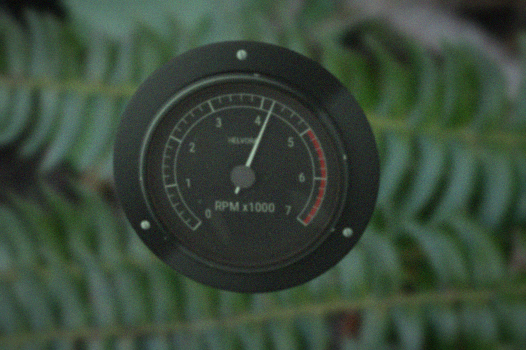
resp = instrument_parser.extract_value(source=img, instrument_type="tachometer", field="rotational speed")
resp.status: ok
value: 4200 rpm
